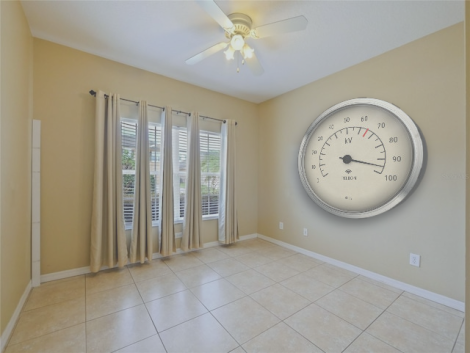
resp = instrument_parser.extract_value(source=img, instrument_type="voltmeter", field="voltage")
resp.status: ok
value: 95 kV
